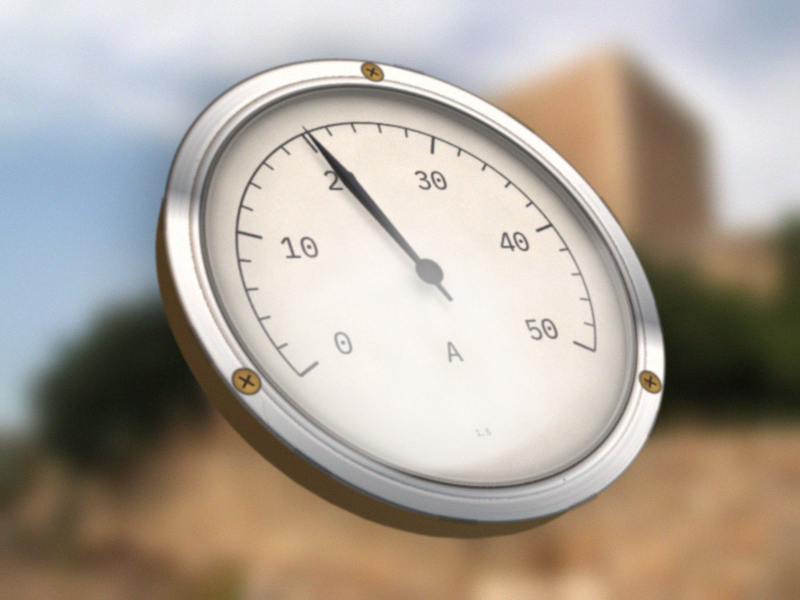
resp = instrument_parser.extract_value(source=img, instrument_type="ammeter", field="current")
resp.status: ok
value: 20 A
